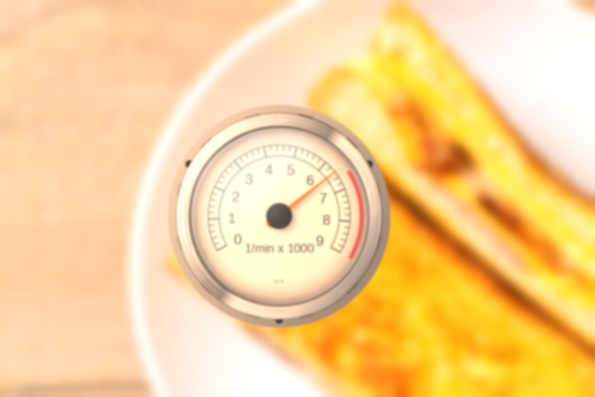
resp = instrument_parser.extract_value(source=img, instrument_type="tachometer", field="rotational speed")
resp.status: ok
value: 6400 rpm
